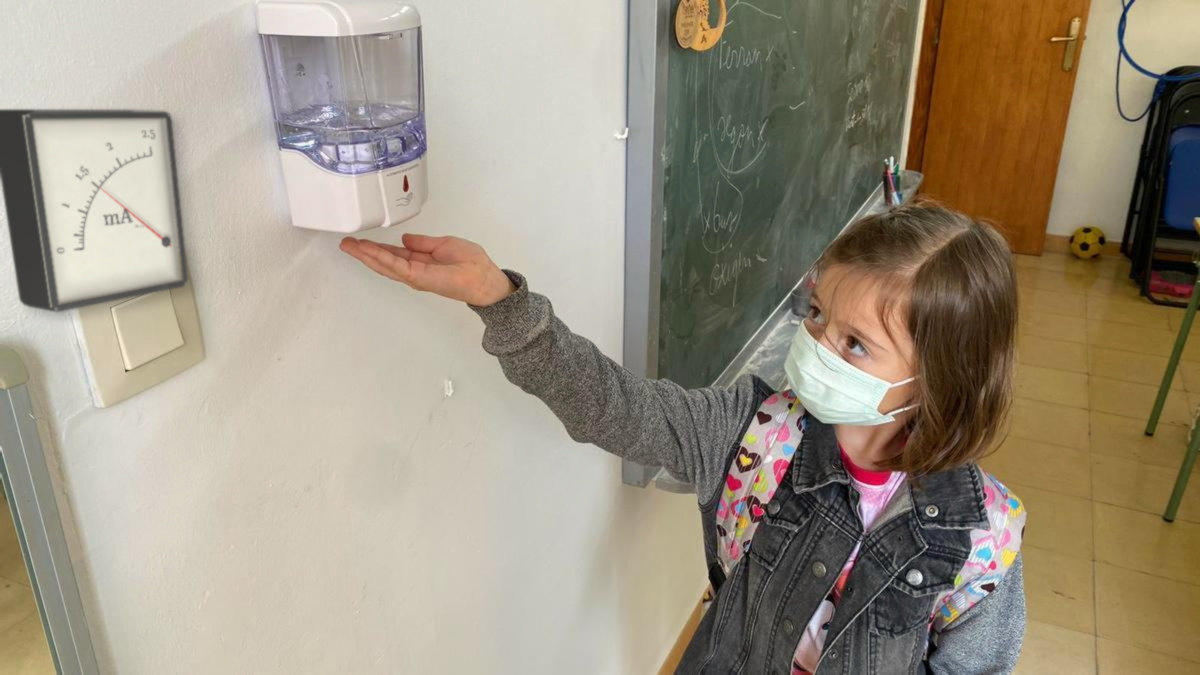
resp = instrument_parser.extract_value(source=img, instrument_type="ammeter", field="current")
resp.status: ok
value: 1.5 mA
